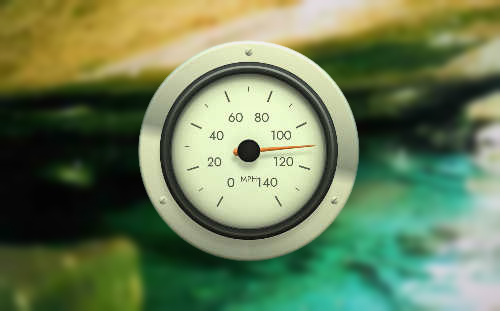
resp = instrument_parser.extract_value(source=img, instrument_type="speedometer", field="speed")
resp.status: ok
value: 110 mph
